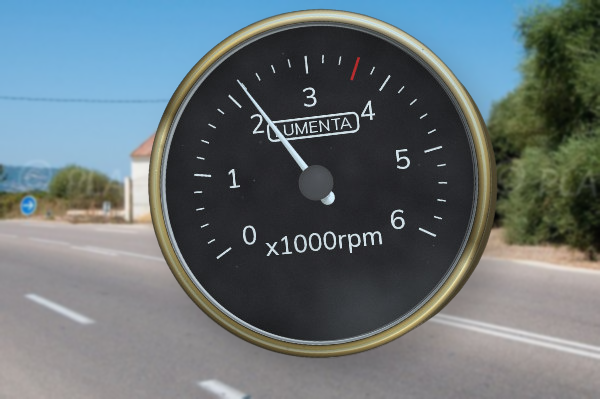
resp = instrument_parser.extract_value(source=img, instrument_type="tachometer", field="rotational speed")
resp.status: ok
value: 2200 rpm
